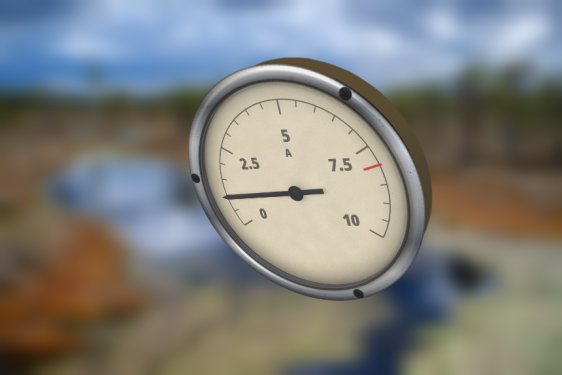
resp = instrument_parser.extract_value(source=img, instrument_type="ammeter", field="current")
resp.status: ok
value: 1 A
